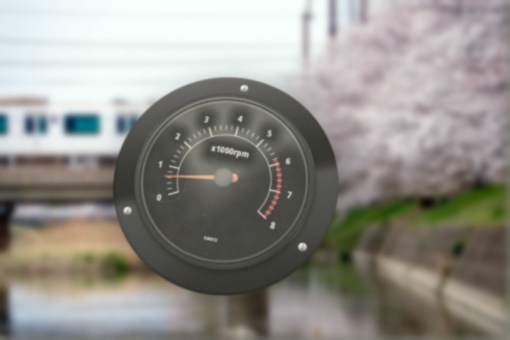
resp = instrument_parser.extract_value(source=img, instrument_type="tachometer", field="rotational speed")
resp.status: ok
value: 600 rpm
